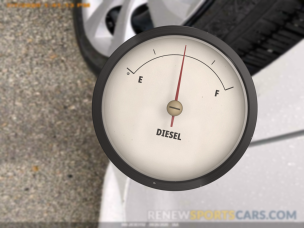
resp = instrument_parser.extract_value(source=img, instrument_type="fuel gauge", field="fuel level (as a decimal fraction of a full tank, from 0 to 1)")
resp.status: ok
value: 0.5
